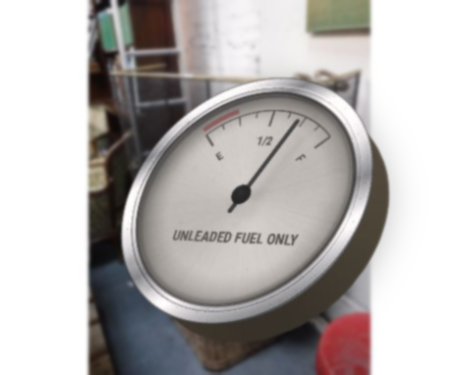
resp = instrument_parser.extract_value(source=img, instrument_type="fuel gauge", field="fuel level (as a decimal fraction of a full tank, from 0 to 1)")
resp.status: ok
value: 0.75
